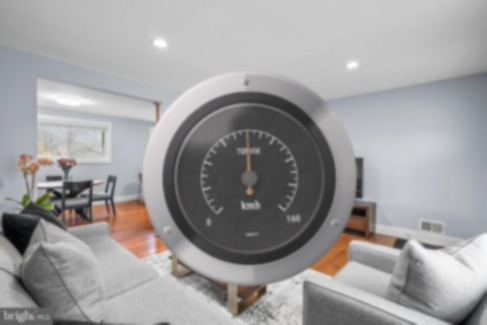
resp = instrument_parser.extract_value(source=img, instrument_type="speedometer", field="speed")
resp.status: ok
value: 80 km/h
